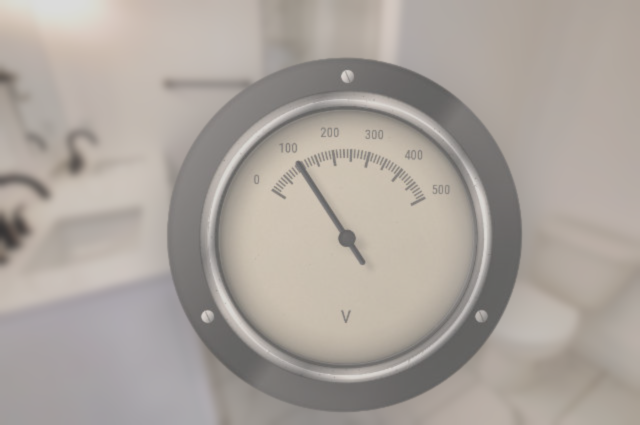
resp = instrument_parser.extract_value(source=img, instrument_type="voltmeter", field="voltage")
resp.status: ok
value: 100 V
